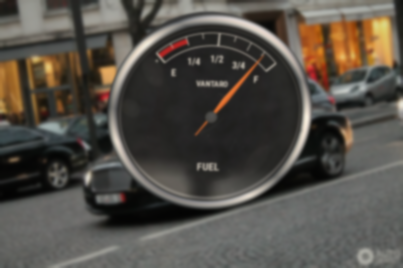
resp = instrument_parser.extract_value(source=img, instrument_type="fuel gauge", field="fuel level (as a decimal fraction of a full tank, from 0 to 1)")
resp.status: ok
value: 0.875
